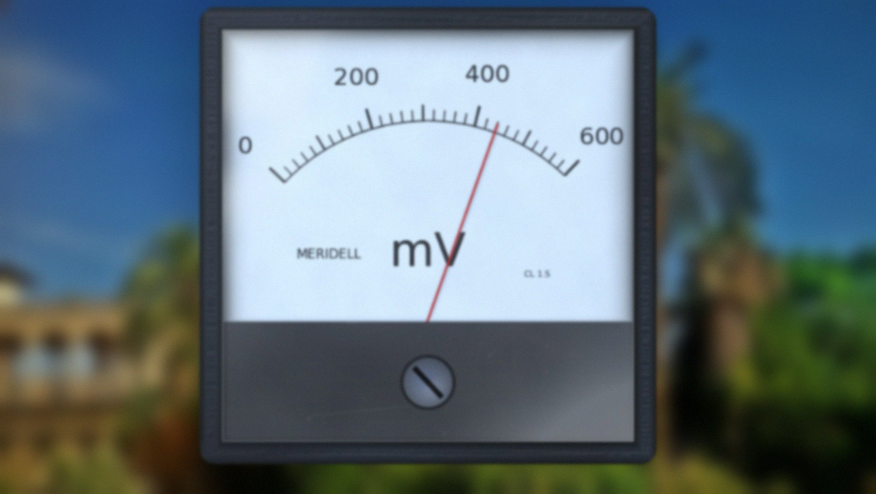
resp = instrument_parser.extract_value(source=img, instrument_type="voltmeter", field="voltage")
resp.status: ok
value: 440 mV
